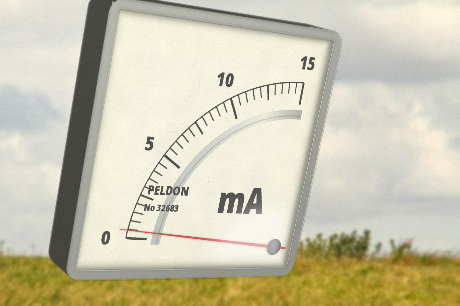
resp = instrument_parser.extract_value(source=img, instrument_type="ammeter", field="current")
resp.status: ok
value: 0.5 mA
